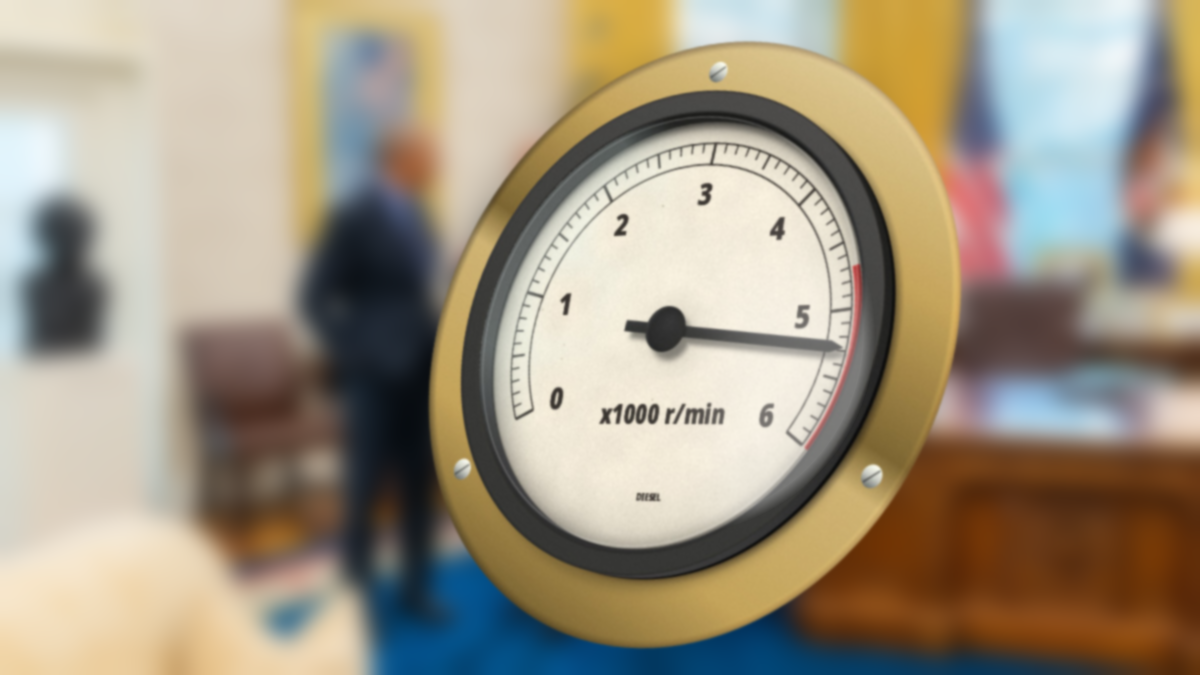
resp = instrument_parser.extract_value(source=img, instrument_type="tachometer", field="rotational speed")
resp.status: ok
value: 5300 rpm
